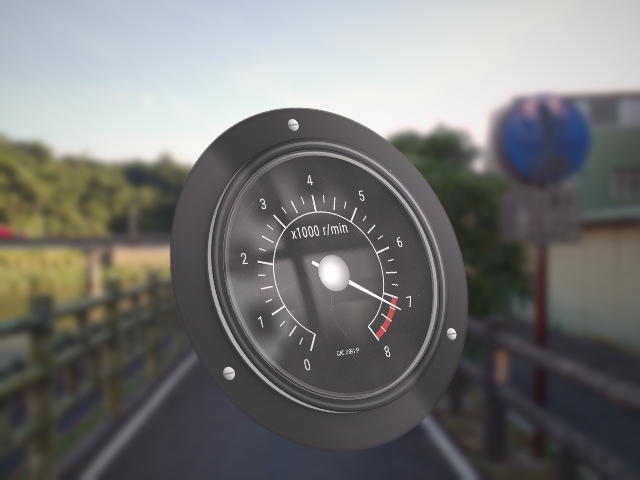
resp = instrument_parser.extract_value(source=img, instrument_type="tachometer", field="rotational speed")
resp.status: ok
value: 7250 rpm
